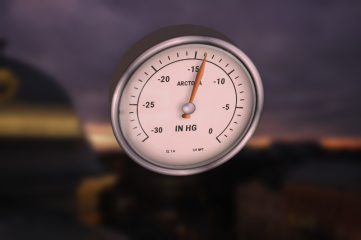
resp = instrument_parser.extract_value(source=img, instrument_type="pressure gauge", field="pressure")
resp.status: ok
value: -14 inHg
